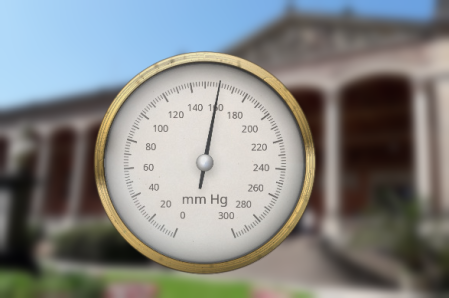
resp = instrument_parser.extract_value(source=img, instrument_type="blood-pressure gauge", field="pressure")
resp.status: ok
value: 160 mmHg
